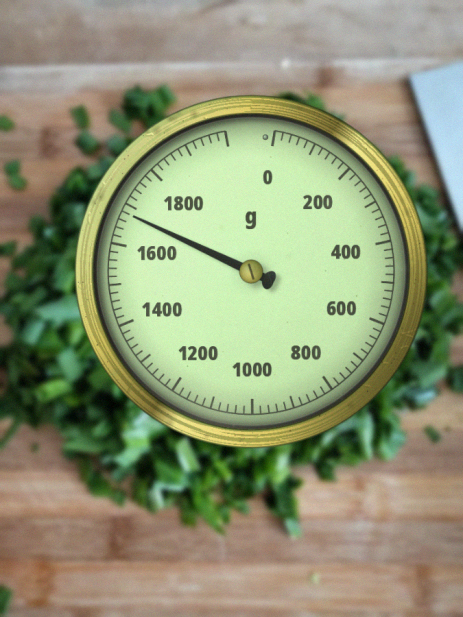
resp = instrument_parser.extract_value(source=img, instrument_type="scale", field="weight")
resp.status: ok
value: 1680 g
